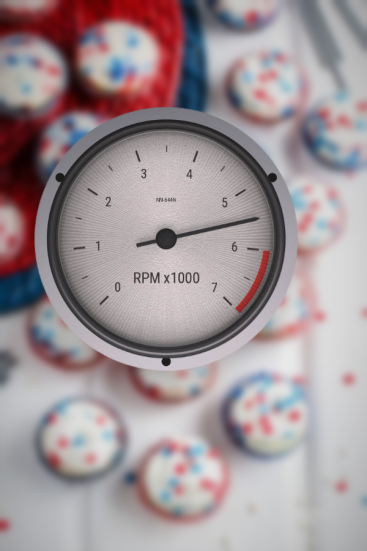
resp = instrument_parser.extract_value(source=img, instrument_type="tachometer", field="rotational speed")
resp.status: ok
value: 5500 rpm
